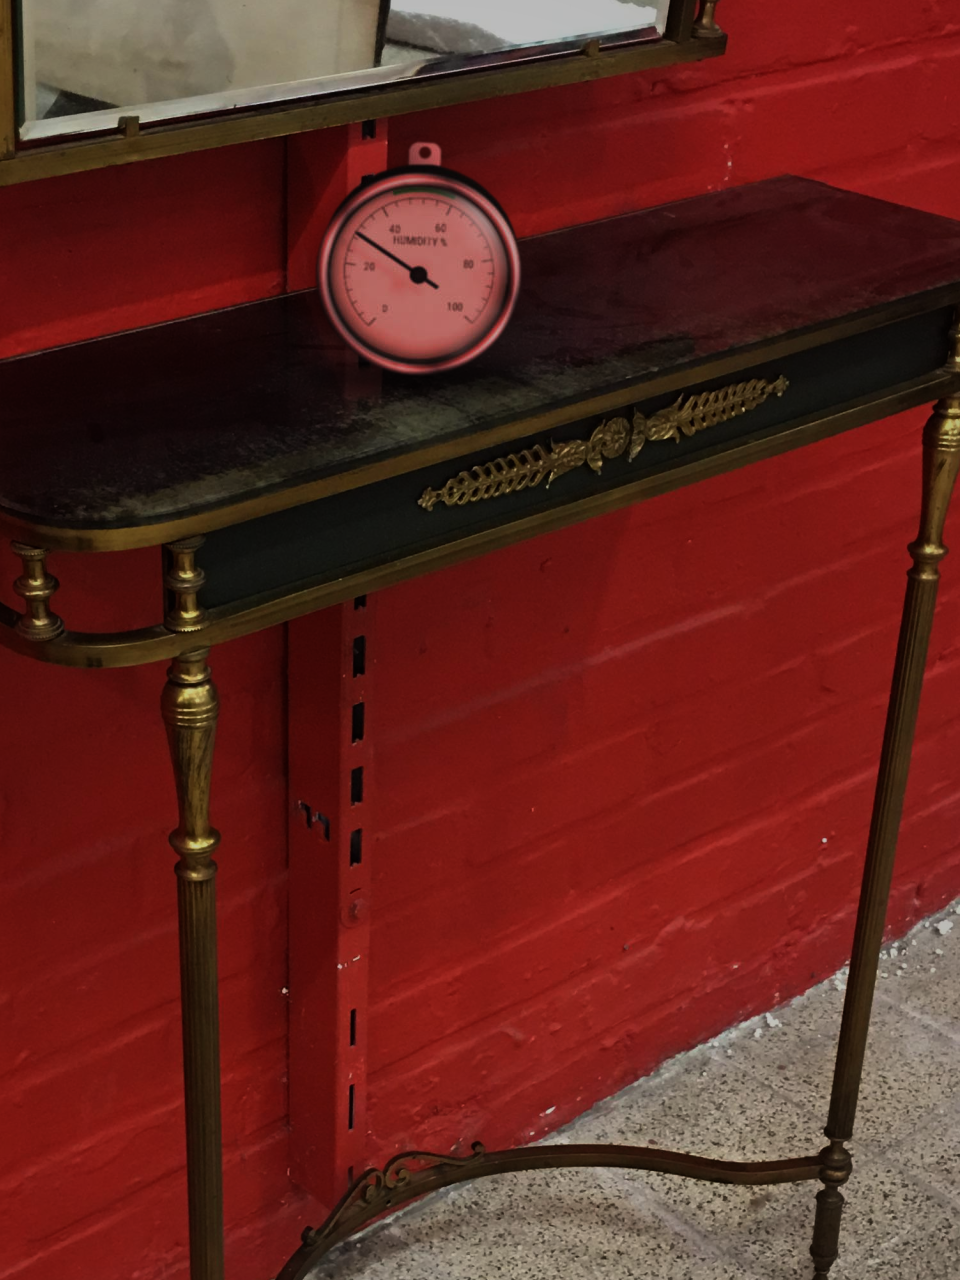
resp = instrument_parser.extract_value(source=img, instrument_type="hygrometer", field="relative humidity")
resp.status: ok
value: 30 %
